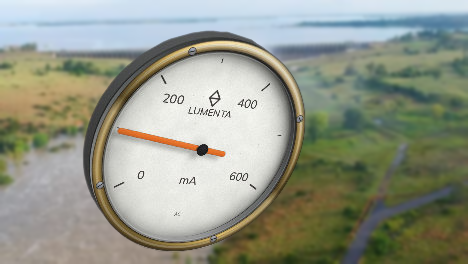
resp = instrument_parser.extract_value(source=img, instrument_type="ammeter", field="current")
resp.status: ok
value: 100 mA
